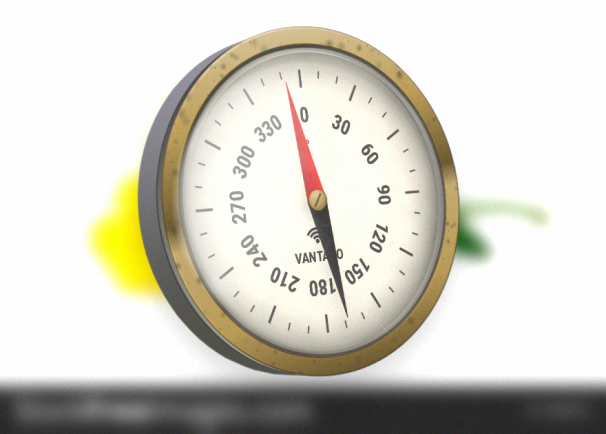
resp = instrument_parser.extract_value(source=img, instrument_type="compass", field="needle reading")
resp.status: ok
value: 350 °
